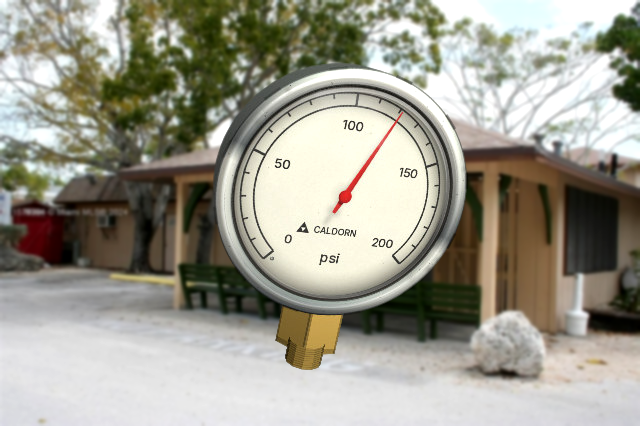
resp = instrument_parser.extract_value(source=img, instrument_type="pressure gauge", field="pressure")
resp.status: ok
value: 120 psi
